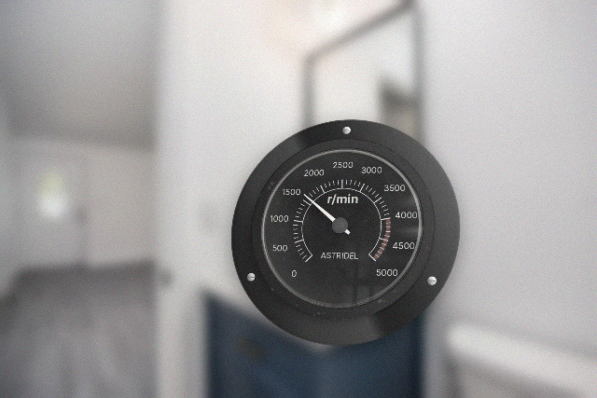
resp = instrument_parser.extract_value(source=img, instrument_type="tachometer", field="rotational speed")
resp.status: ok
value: 1600 rpm
